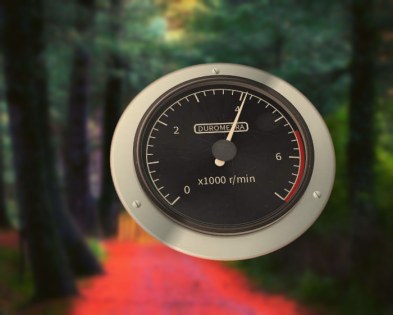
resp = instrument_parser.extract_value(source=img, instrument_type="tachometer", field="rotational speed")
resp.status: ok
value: 4100 rpm
